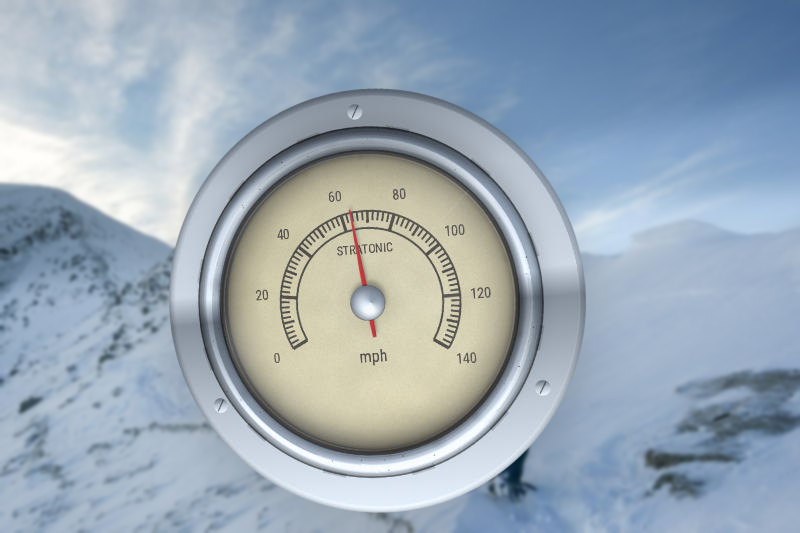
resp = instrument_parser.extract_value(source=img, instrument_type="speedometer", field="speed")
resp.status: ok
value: 64 mph
